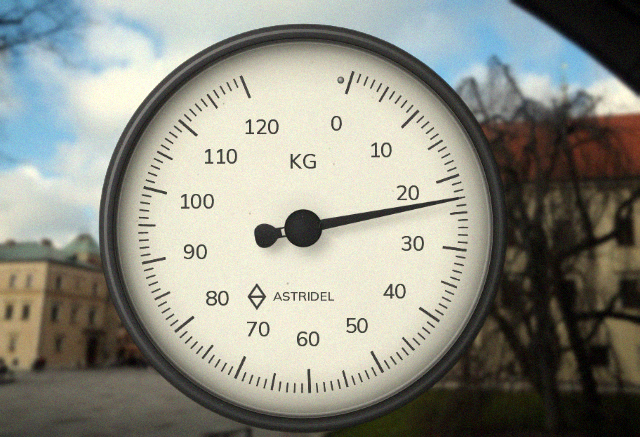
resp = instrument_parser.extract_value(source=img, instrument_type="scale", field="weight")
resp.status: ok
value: 23 kg
